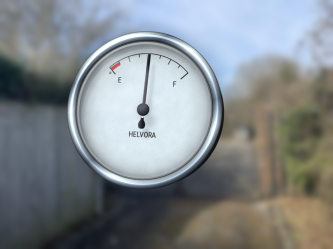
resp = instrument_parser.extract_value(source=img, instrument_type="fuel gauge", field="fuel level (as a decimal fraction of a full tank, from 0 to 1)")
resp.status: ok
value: 0.5
